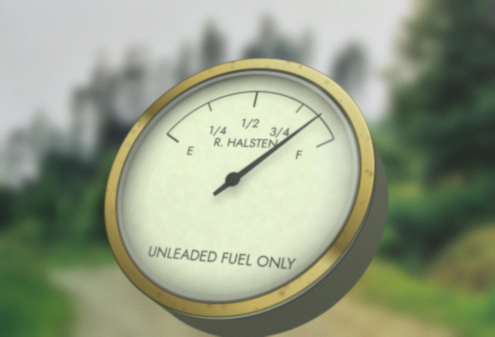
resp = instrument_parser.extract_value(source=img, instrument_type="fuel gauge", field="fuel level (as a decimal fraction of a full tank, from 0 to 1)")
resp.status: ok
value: 0.875
